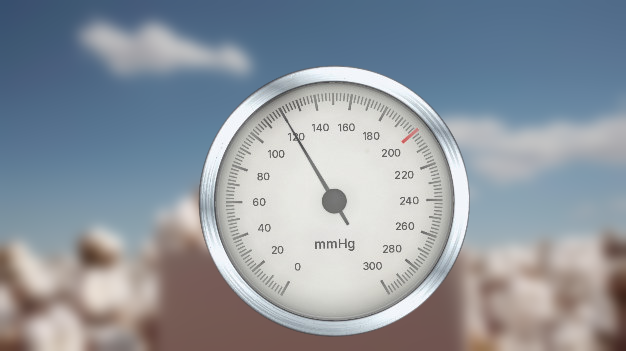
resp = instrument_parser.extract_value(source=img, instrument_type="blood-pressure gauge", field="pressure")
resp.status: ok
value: 120 mmHg
